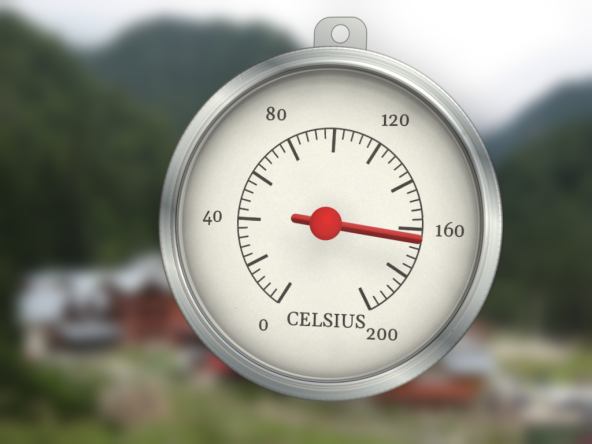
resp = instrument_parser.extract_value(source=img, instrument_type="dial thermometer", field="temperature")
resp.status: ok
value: 164 °C
